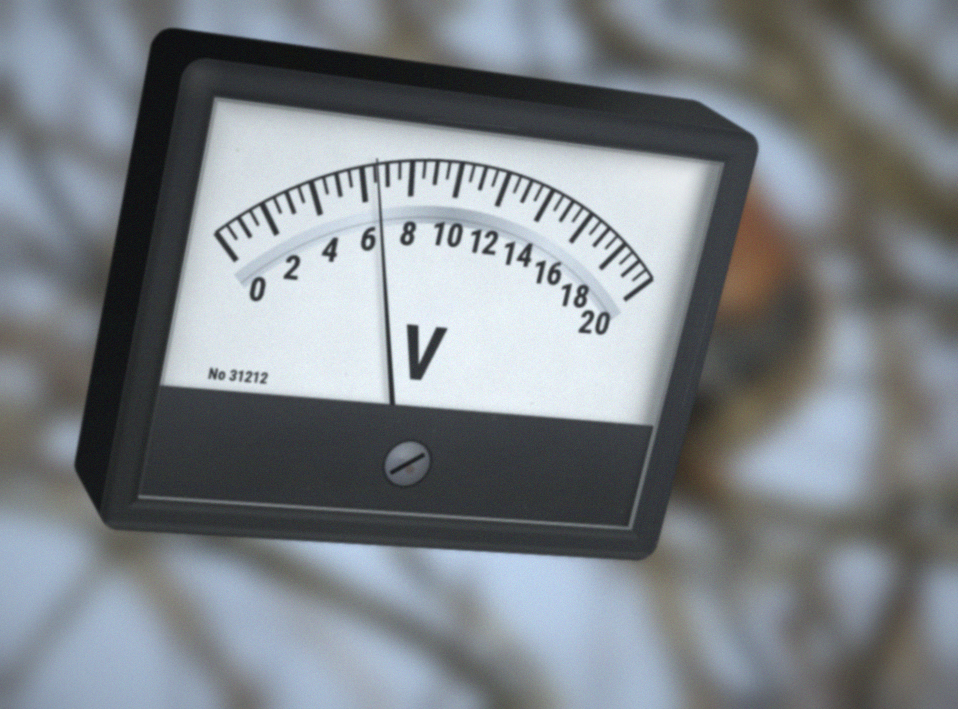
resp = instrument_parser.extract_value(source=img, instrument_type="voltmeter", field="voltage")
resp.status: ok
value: 6.5 V
